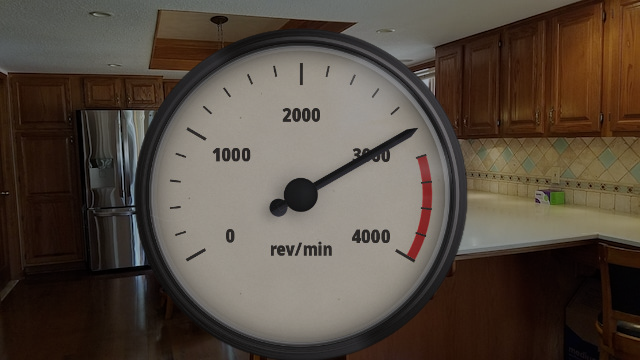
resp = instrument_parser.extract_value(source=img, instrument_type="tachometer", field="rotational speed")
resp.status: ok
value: 3000 rpm
